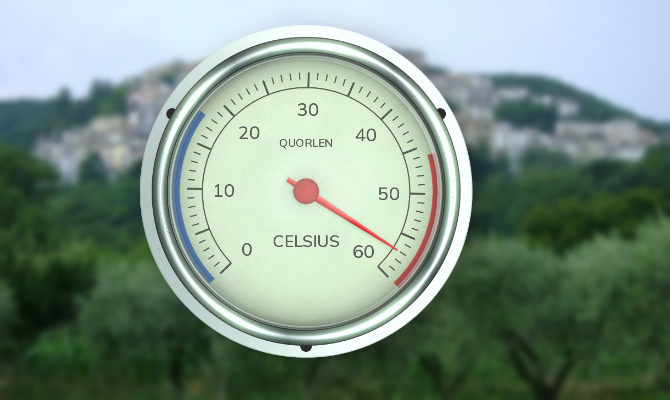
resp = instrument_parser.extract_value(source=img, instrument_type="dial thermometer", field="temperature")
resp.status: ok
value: 57 °C
